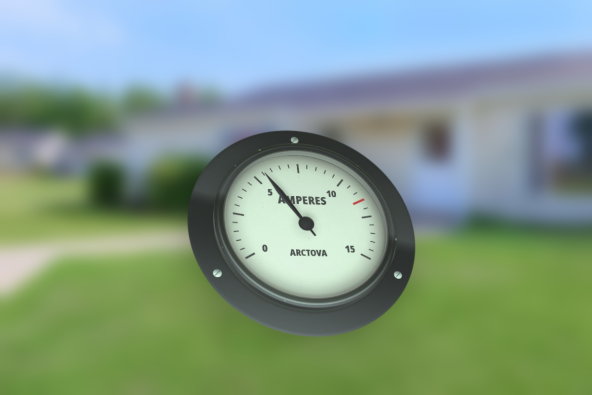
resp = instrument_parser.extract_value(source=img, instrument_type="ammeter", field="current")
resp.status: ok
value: 5.5 A
